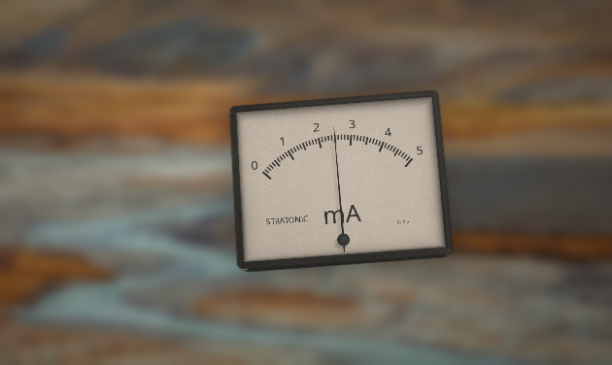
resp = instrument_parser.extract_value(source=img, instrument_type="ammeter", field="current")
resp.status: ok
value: 2.5 mA
